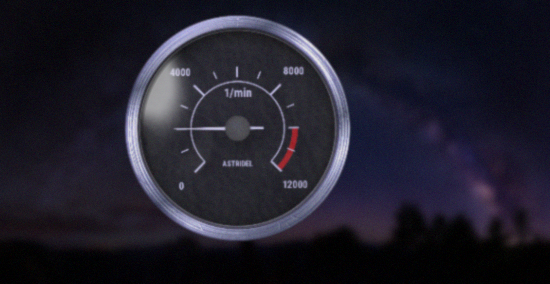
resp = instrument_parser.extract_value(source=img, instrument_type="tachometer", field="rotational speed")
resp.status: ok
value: 2000 rpm
